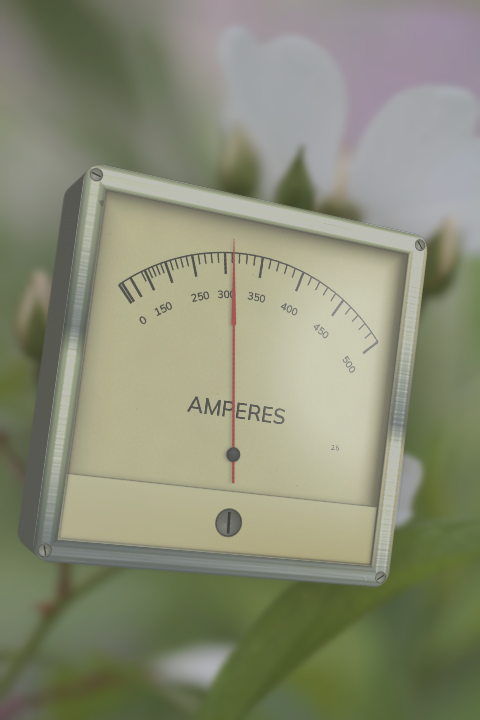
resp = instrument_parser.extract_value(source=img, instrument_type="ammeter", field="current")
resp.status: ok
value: 310 A
